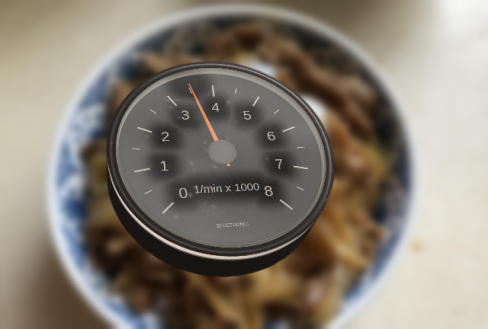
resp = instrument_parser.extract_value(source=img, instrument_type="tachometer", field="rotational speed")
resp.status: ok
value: 3500 rpm
